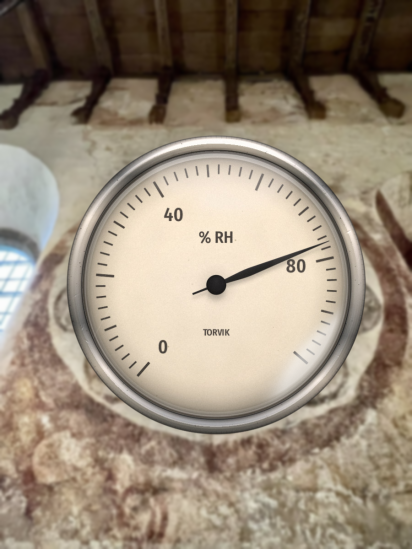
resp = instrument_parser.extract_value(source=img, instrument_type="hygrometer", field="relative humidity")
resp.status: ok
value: 77 %
